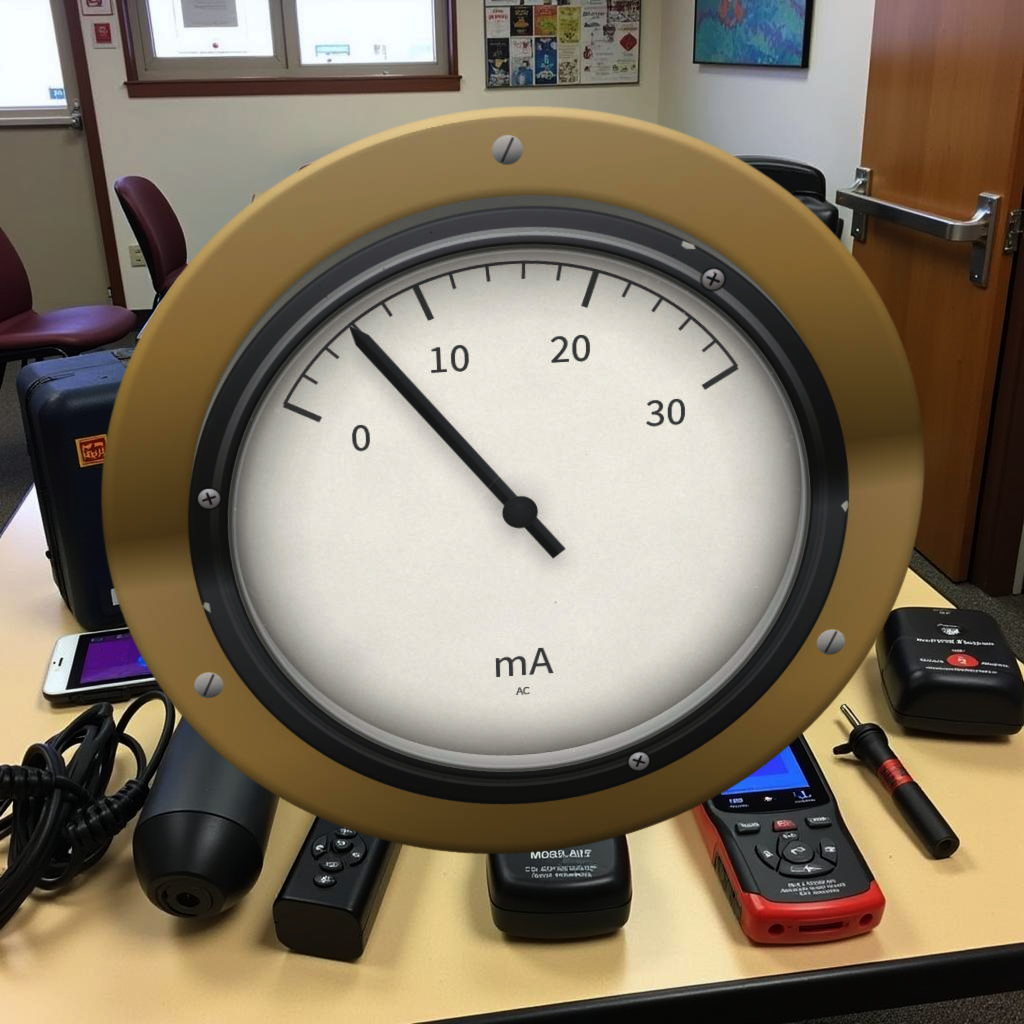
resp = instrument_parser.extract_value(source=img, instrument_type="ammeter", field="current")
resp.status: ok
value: 6 mA
